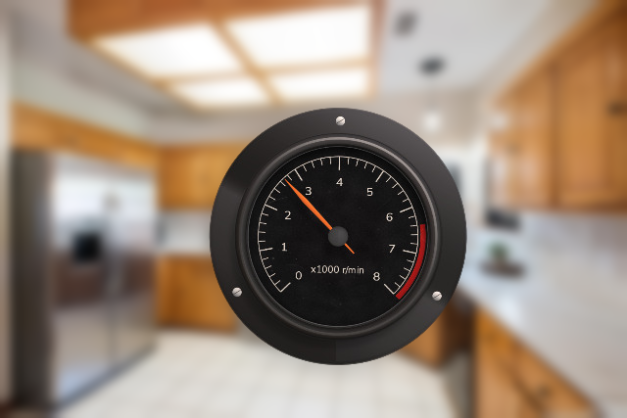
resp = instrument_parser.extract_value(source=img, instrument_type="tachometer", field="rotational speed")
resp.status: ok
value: 2700 rpm
